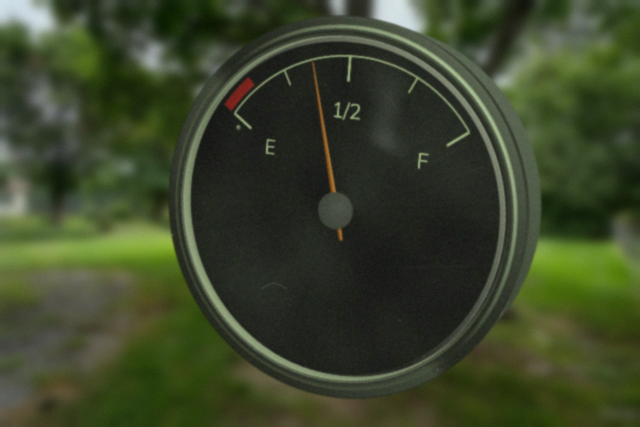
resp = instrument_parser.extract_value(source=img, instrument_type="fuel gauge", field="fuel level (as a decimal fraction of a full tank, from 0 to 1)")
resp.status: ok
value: 0.375
